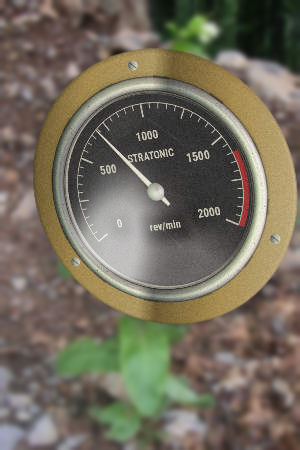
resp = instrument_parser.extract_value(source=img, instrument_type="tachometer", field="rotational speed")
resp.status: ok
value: 700 rpm
